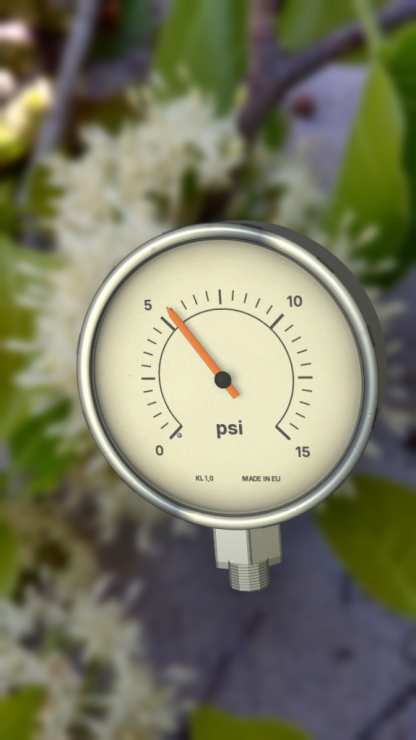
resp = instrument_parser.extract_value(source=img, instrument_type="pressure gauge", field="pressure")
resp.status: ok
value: 5.5 psi
